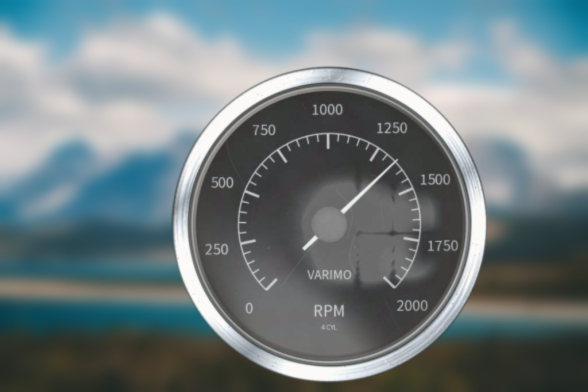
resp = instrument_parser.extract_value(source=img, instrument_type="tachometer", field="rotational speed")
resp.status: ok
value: 1350 rpm
